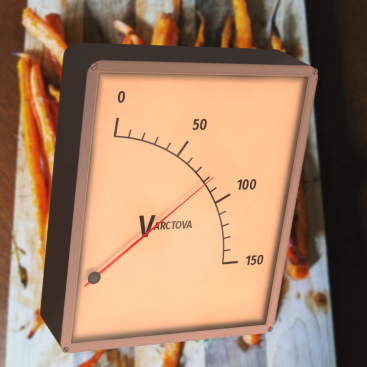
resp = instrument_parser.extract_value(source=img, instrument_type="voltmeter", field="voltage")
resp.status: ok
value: 80 V
